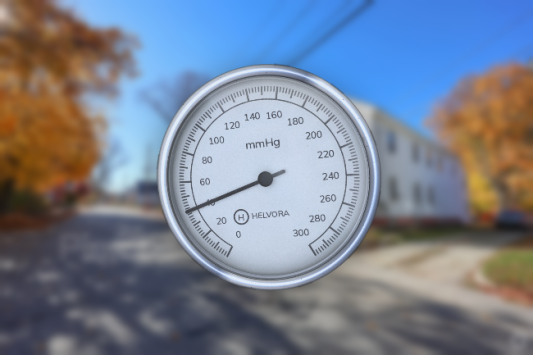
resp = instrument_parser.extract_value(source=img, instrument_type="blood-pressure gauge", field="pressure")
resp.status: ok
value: 40 mmHg
